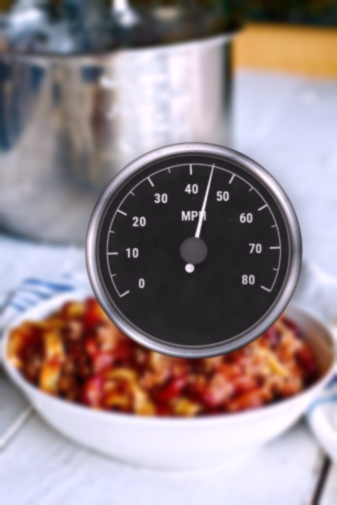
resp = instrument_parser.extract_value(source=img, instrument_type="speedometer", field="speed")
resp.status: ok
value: 45 mph
